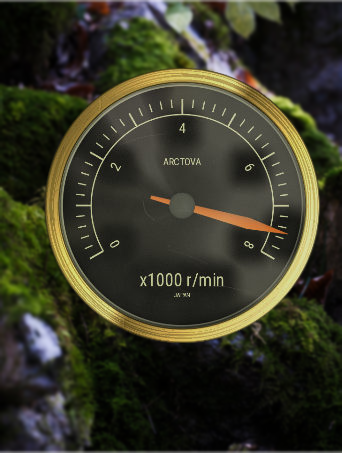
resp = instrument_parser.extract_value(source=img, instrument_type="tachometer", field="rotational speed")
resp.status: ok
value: 7500 rpm
